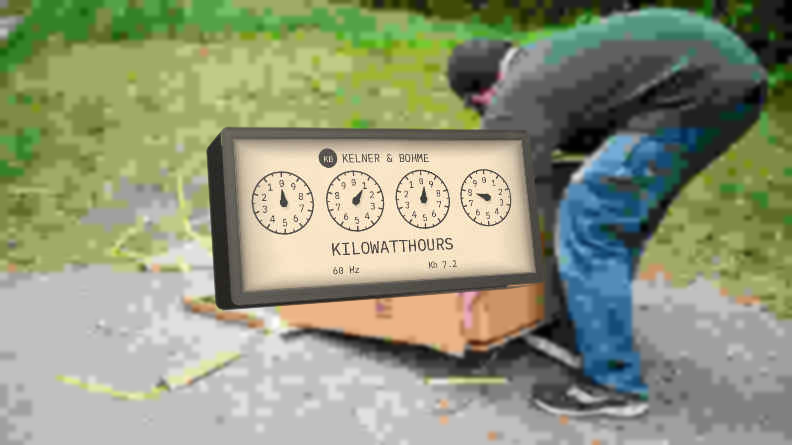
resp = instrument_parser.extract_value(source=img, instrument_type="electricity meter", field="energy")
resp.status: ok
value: 98 kWh
